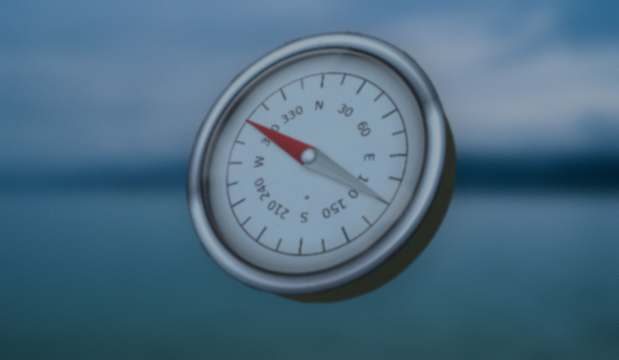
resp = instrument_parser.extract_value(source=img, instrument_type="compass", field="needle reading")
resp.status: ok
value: 300 °
